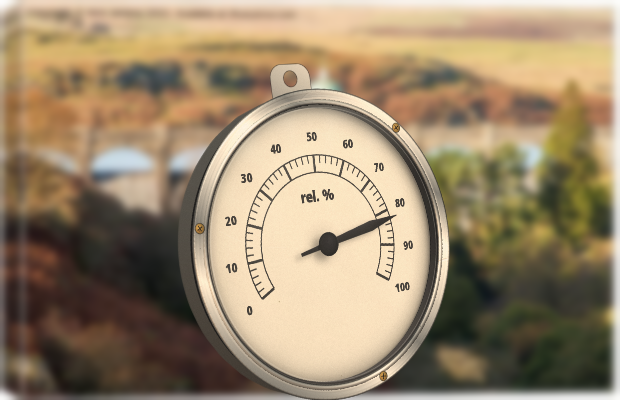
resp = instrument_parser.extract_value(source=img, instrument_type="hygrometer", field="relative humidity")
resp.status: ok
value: 82 %
